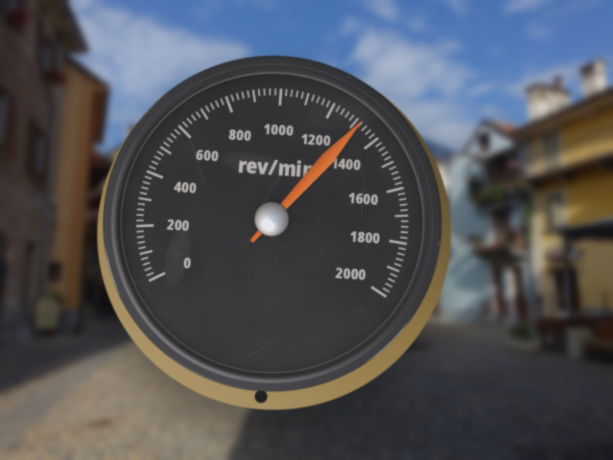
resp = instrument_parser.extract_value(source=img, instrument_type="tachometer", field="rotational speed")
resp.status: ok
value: 1320 rpm
